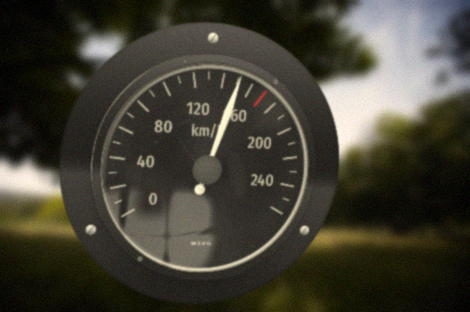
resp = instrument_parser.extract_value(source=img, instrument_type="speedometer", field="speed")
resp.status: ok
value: 150 km/h
